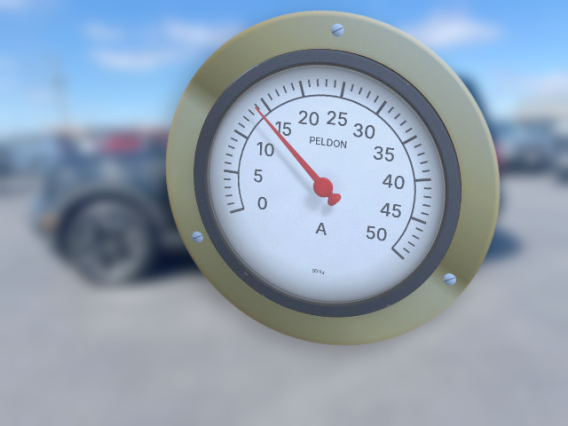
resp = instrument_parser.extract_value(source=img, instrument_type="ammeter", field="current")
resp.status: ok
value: 14 A
